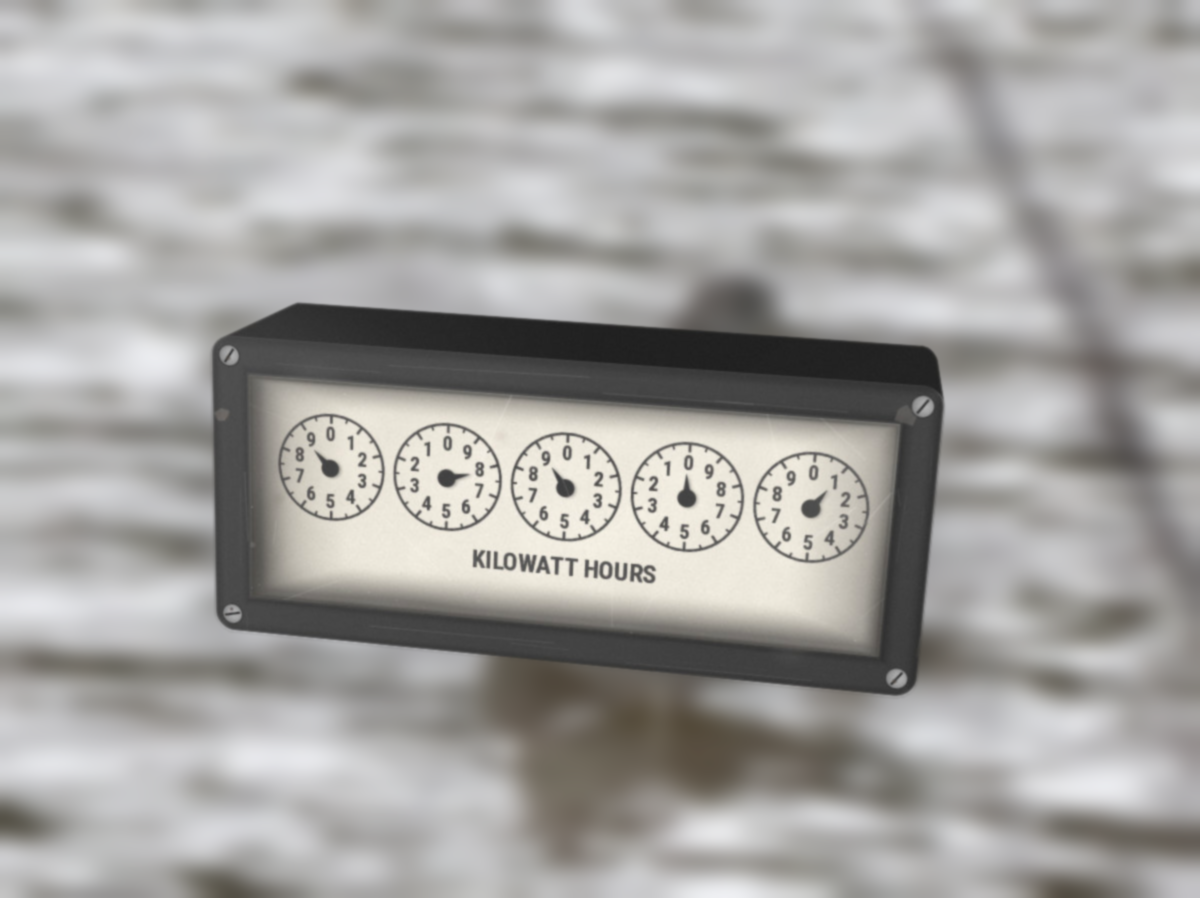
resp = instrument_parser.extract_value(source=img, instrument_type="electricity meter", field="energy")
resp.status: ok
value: 87901 kWh
